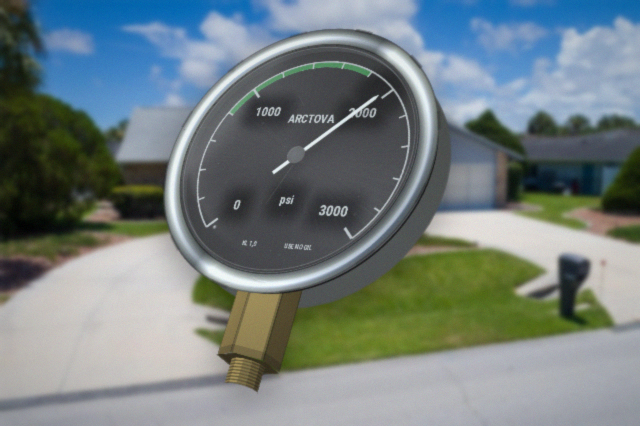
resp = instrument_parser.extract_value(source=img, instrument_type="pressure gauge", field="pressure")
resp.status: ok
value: 2000 psi
